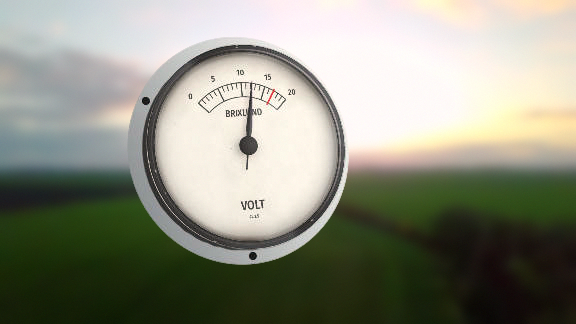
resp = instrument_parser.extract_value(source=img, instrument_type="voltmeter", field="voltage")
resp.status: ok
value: 12 V
